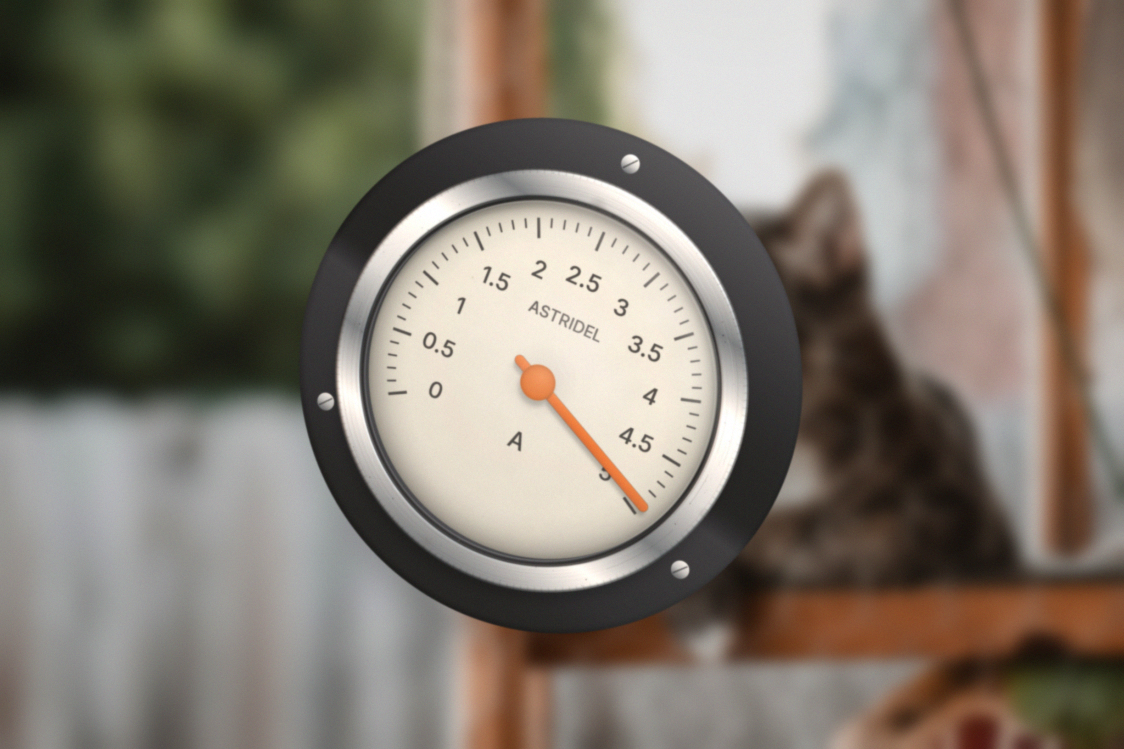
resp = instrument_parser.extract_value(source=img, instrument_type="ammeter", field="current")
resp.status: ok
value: 4.9 A
